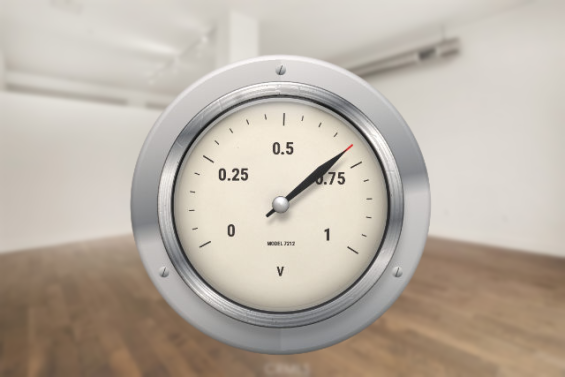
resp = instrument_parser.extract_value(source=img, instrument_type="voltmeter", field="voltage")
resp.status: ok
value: 0.7 V
